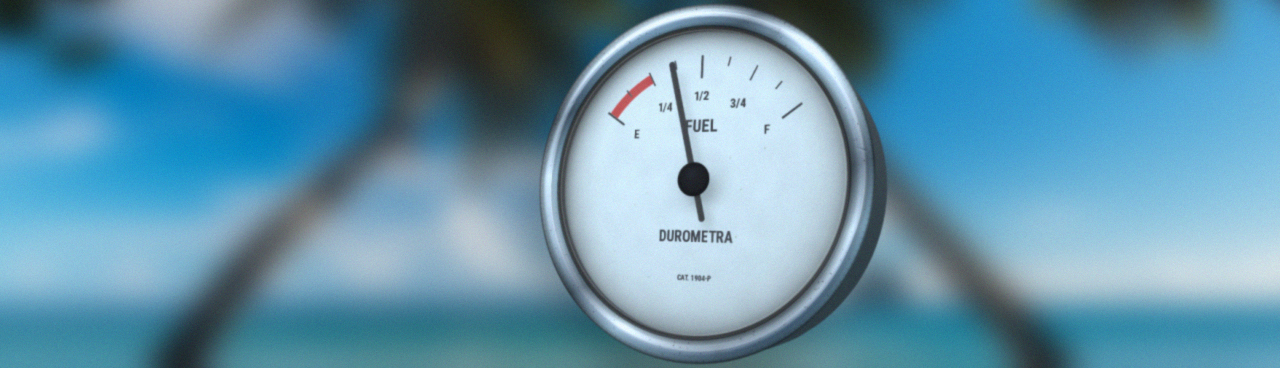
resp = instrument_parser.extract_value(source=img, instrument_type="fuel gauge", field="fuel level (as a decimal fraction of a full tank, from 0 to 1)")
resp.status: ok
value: 0.375
